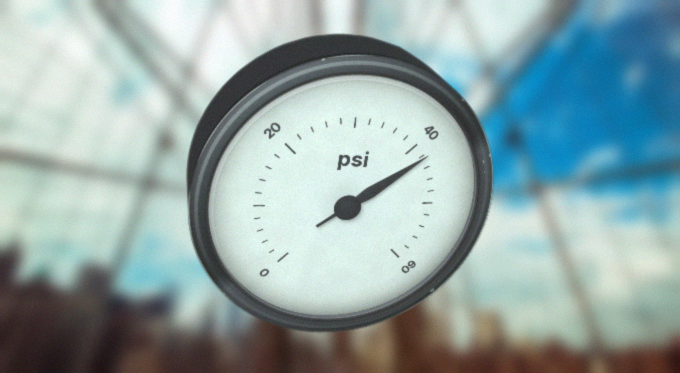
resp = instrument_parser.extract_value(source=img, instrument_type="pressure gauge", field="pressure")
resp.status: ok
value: 42 psi
